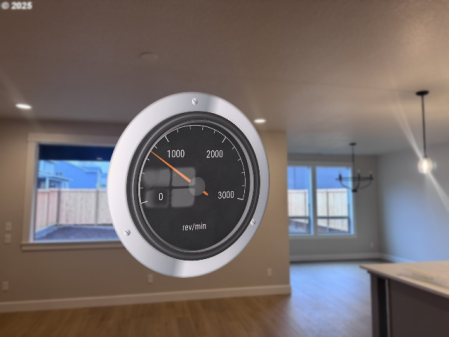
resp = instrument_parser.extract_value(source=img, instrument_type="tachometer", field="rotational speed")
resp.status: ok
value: 700 rpm
